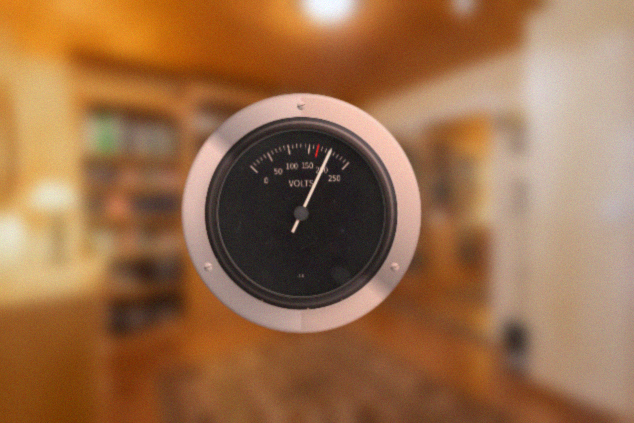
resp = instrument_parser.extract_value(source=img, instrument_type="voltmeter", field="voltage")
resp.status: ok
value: 200 V
